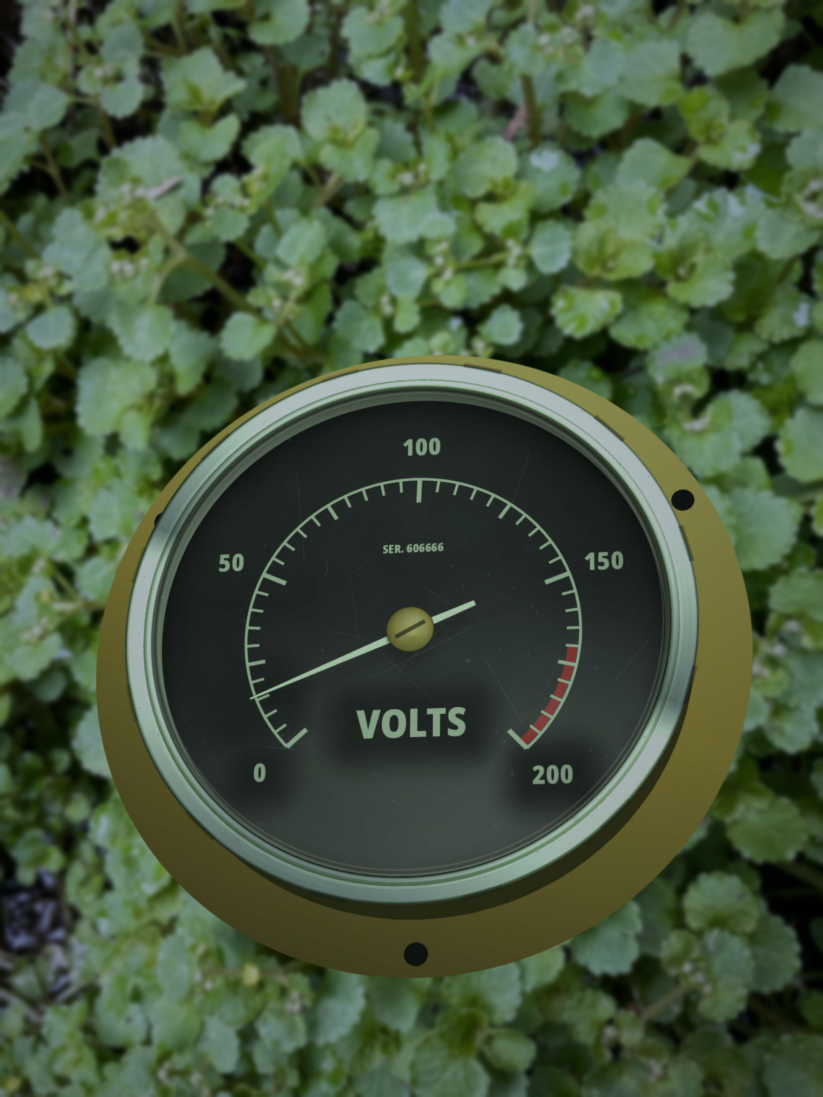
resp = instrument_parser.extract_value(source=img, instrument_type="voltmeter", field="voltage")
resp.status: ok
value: 15 V
